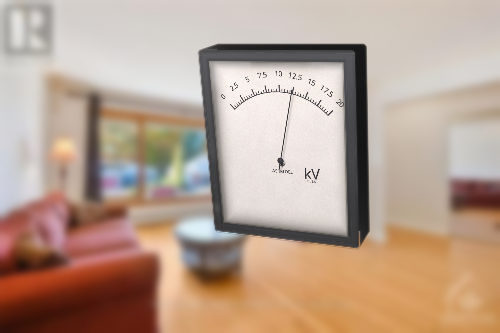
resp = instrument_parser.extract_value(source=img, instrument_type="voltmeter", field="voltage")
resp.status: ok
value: 12.5 kV
